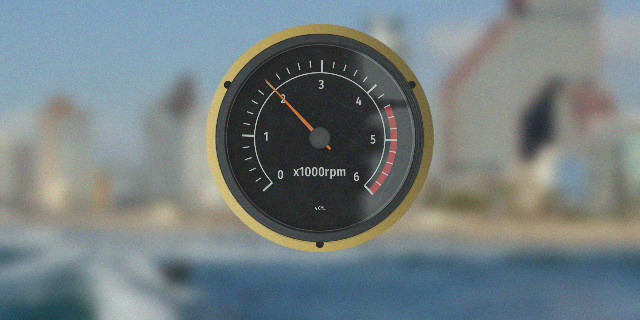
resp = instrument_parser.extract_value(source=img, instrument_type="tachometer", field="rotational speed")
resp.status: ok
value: 2000 rpm
